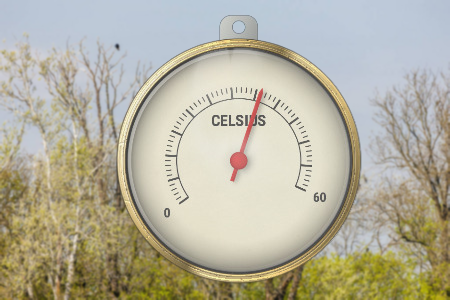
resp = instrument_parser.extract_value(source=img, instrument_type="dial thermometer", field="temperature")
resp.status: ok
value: 36 °C
